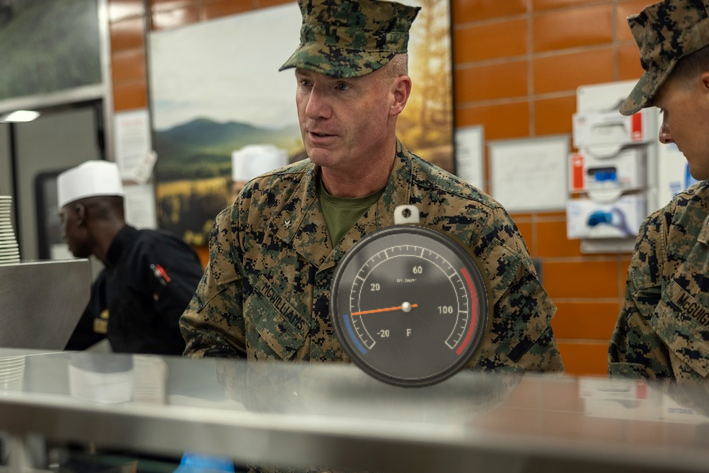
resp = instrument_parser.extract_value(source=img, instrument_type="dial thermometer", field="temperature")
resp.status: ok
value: 0 °F
